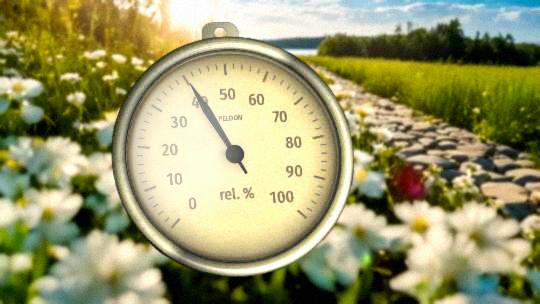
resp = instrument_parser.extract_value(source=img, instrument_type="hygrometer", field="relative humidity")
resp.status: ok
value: 40 %
